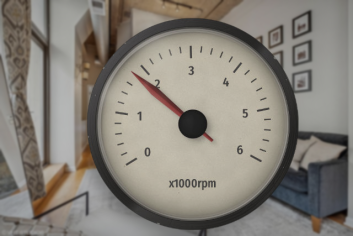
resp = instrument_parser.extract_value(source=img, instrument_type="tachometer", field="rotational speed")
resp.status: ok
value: 1800 rpm
